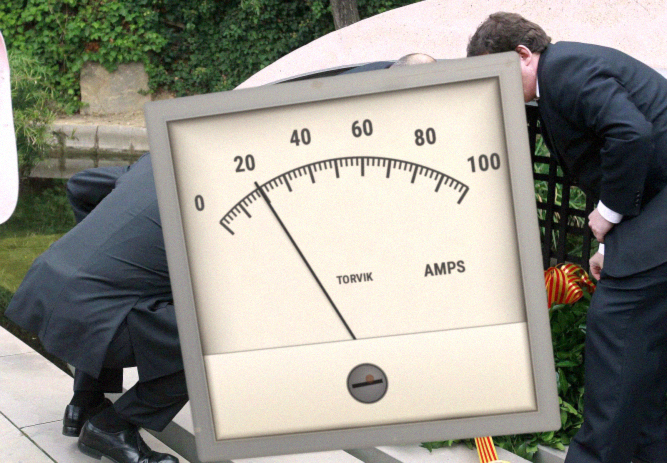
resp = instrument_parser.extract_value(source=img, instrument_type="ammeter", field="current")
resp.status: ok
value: 20 A
